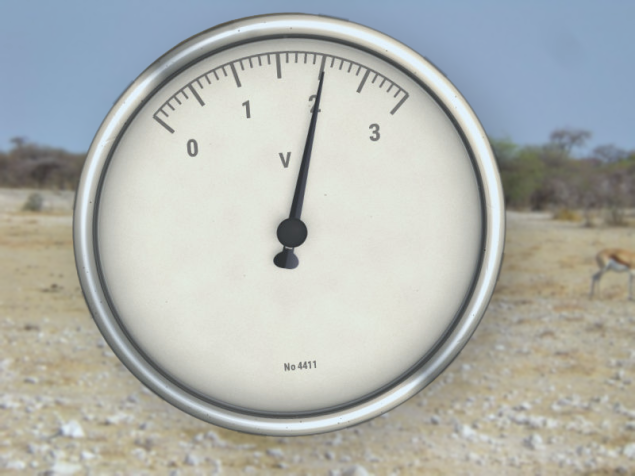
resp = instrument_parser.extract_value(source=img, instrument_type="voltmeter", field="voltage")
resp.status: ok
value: 2 V
